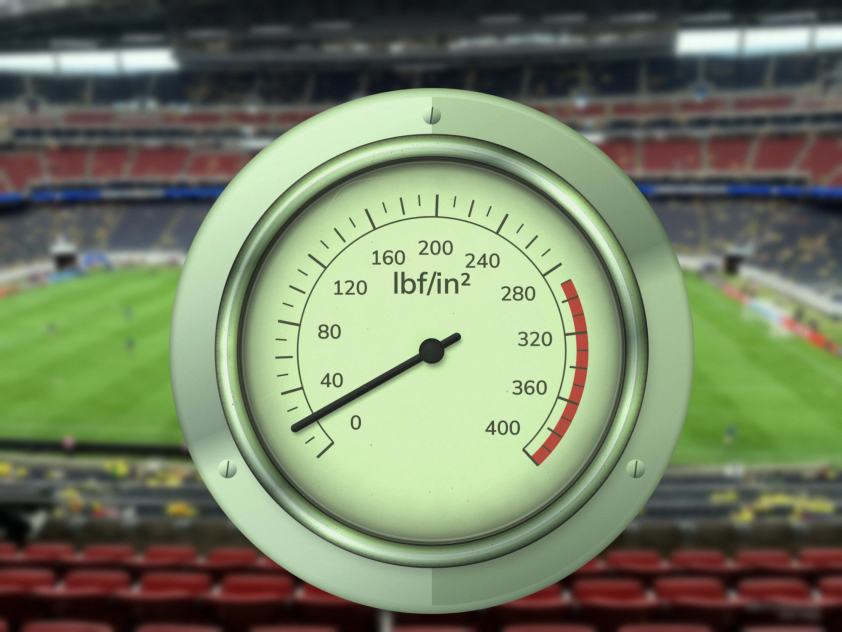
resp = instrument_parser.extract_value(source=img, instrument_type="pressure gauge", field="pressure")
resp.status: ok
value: 20 psi
